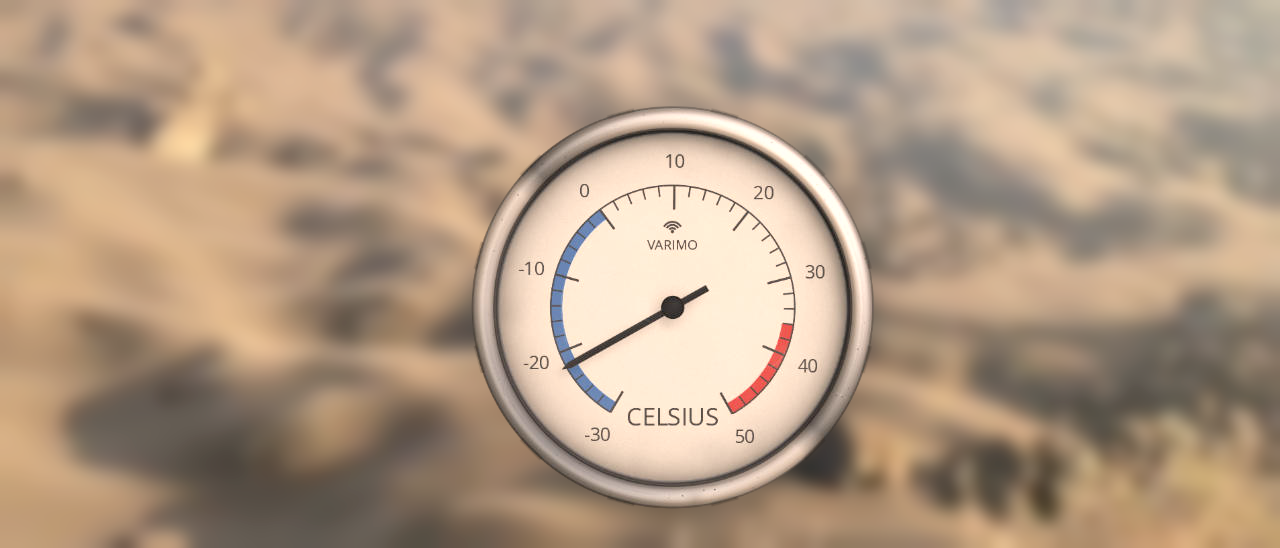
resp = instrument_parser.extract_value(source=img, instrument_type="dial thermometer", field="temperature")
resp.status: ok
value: -22 °C
